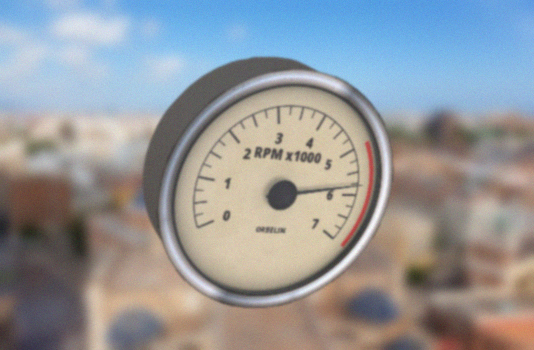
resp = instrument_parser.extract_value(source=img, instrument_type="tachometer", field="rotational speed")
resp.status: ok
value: 5750 rpm
